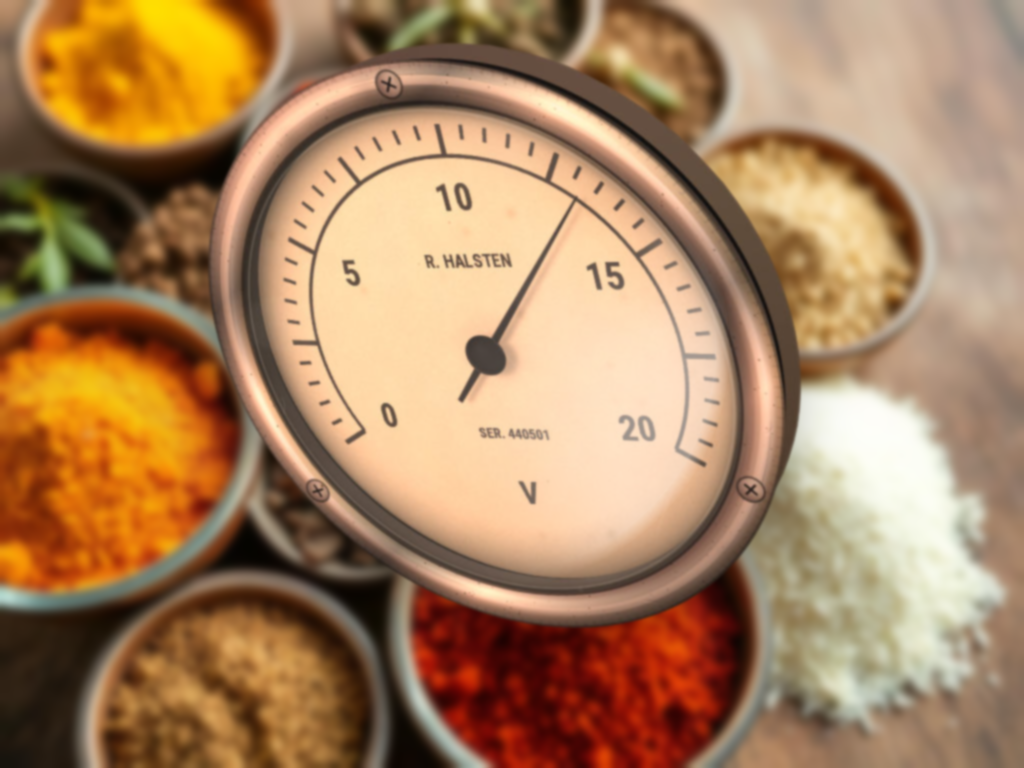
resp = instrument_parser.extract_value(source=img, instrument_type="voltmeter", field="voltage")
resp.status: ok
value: 13.25 V
